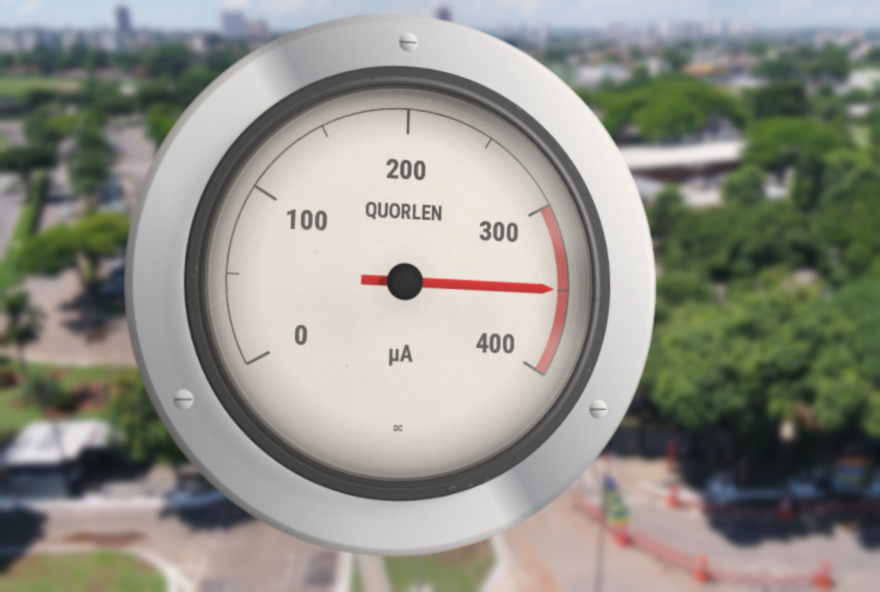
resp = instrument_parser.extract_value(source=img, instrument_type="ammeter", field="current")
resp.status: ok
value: 350 µA
